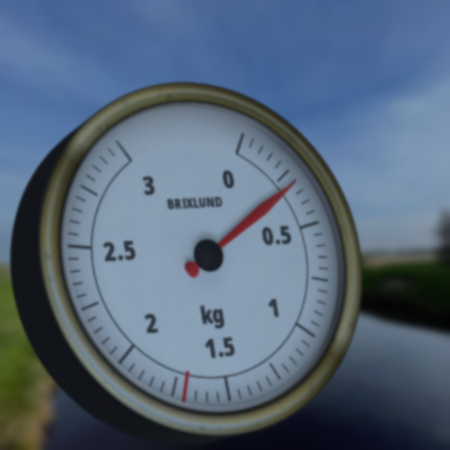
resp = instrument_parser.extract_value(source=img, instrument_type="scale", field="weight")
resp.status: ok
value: 0.3 kg
